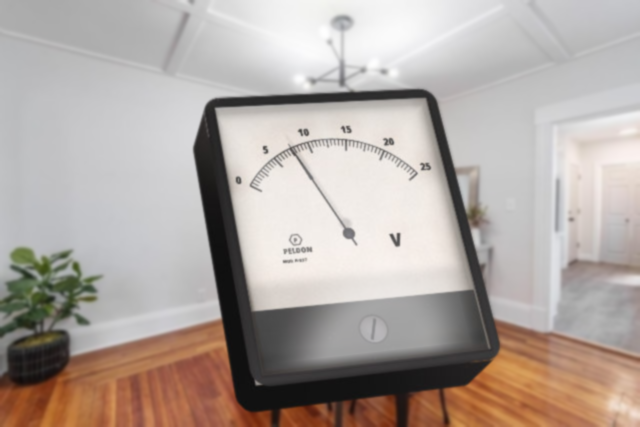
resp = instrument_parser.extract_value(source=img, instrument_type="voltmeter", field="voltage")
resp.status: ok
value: 7.5 V
